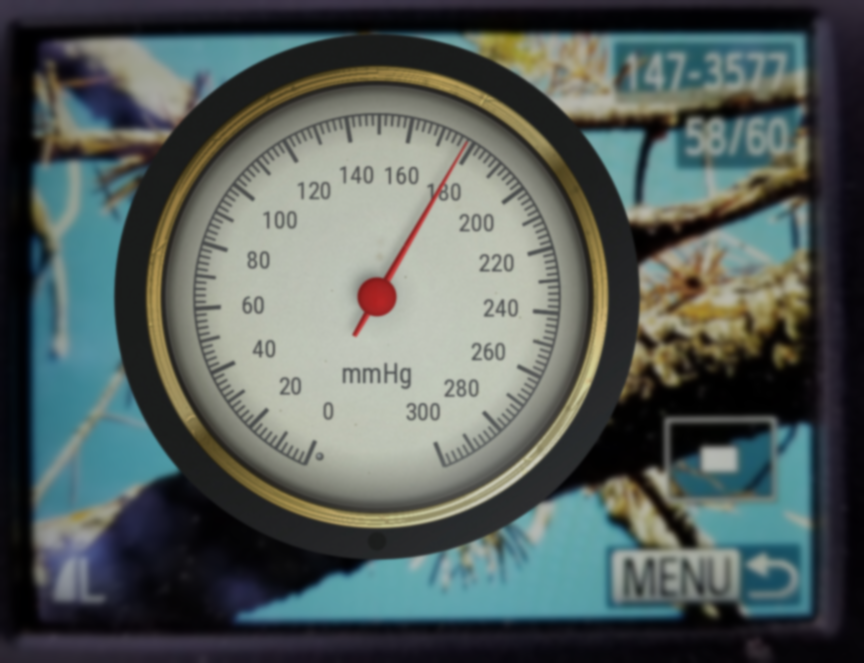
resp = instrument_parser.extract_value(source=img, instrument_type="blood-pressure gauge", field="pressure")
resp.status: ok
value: 178 mmHg
